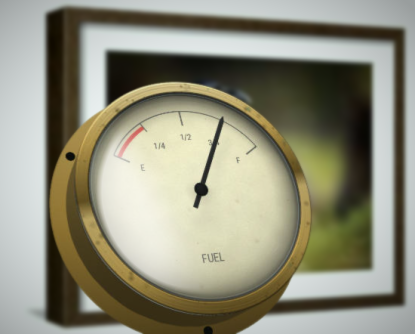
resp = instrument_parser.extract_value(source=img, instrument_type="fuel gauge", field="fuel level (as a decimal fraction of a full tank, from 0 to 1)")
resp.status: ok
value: 0.75
